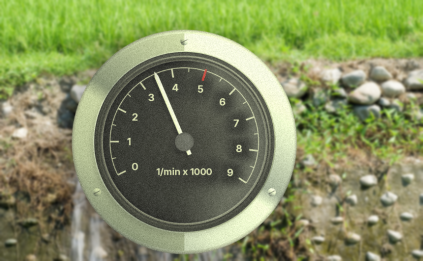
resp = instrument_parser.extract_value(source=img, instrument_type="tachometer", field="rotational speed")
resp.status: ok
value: 3500 rpm
